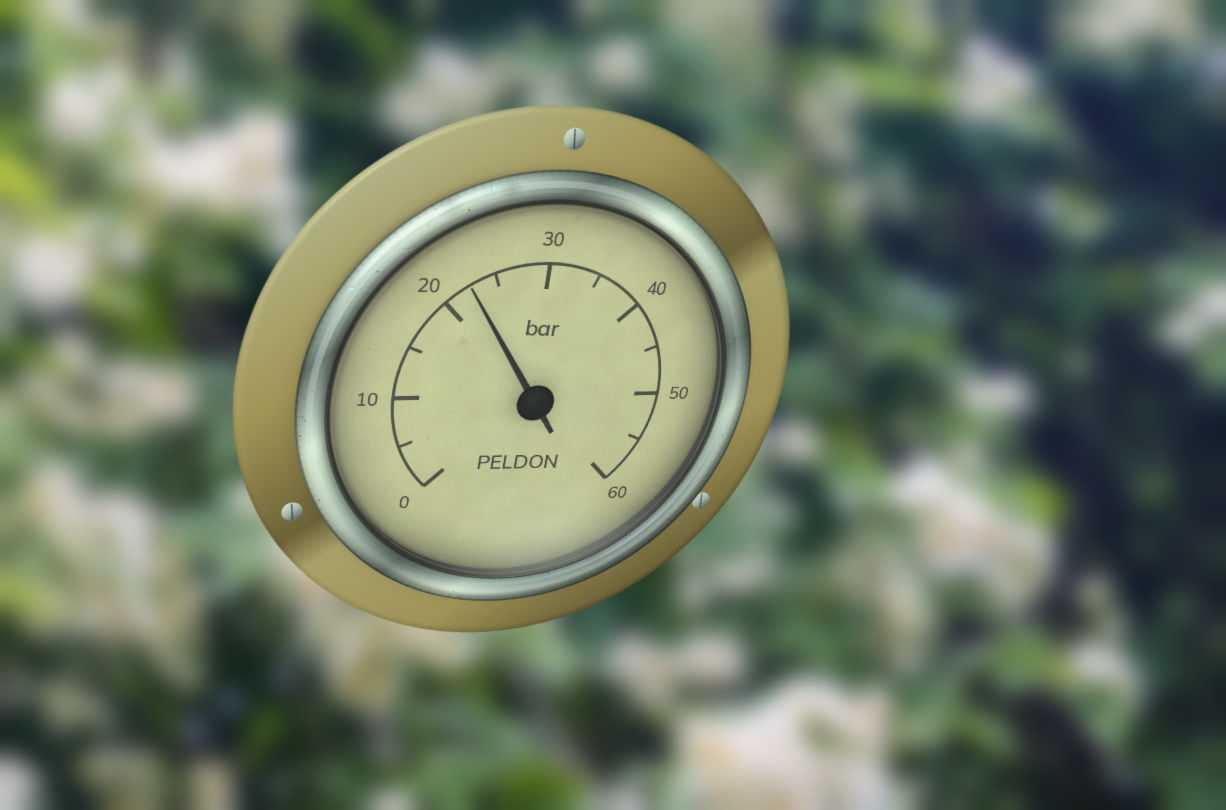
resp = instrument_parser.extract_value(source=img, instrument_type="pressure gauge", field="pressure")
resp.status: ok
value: 22.5 bar
